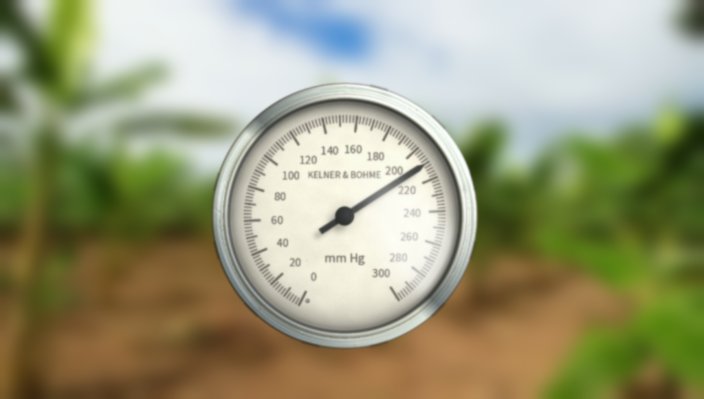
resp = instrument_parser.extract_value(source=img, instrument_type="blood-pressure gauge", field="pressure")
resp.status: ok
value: 210 mmHg
